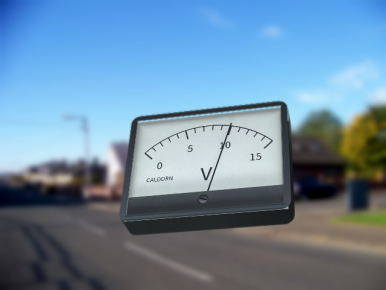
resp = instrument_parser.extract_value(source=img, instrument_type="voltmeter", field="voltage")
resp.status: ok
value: 10 V
